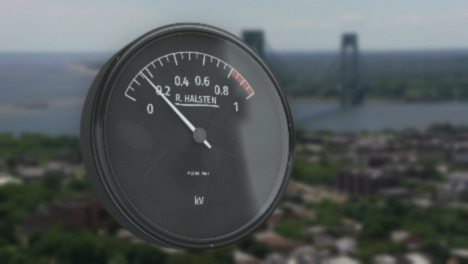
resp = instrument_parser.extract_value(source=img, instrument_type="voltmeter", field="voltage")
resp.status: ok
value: 0.15 kV
